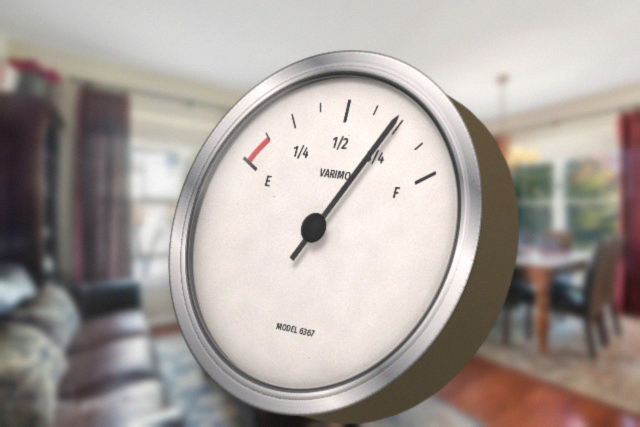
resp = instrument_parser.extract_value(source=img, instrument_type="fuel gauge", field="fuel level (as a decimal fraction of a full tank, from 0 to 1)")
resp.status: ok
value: 0.75
